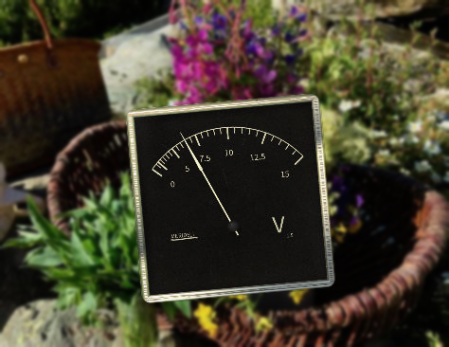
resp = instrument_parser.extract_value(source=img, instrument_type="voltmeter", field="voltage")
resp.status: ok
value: 6.5 V
